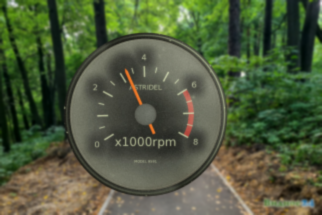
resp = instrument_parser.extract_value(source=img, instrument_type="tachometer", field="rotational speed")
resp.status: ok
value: 3250 rpm
